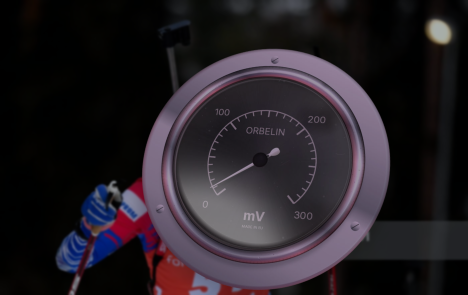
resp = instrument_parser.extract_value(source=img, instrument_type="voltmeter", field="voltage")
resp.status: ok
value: 10 mV
